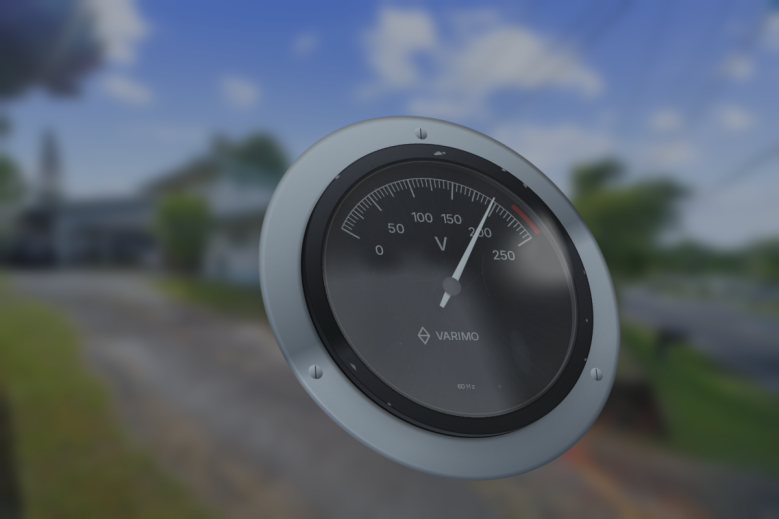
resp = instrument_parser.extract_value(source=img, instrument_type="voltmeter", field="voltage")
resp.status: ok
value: 195 V
